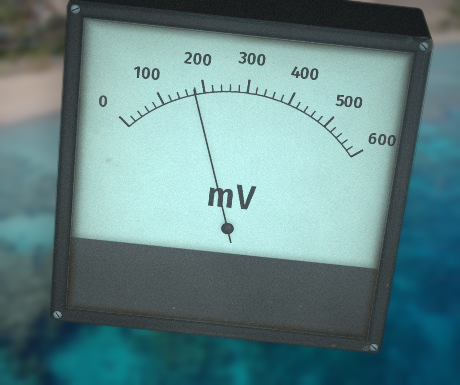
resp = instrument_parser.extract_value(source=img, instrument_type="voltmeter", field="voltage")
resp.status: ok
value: 180 mV
